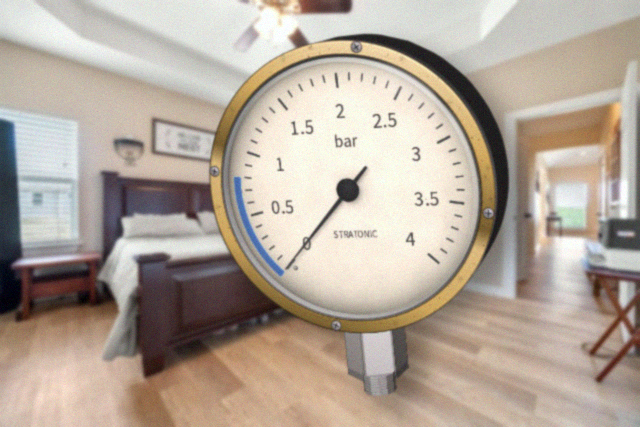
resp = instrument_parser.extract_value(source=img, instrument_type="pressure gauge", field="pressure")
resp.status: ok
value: 0 bar
